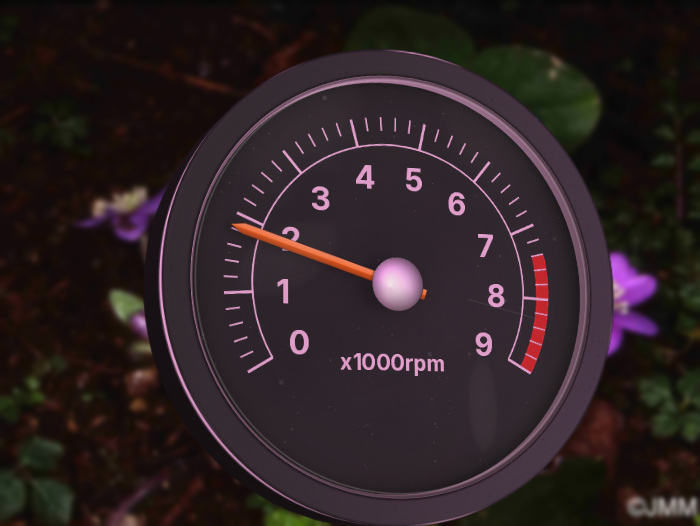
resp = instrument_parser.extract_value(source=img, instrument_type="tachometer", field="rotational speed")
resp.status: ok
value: 1800 rpm
